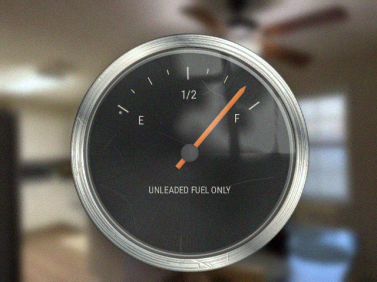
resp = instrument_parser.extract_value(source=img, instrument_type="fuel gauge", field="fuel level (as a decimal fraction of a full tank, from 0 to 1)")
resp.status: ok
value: 0.875
